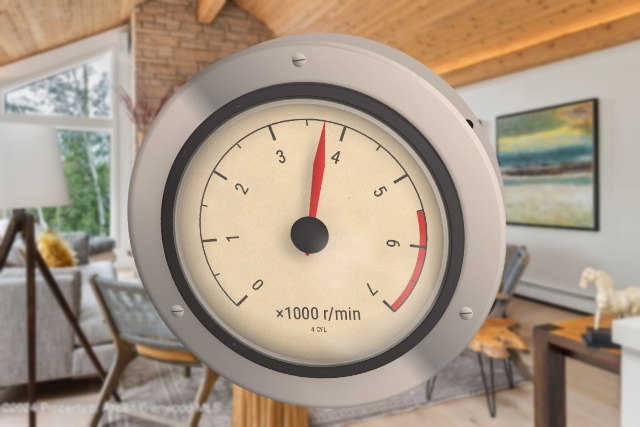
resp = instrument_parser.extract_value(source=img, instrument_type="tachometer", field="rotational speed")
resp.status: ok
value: 3750 rpm
